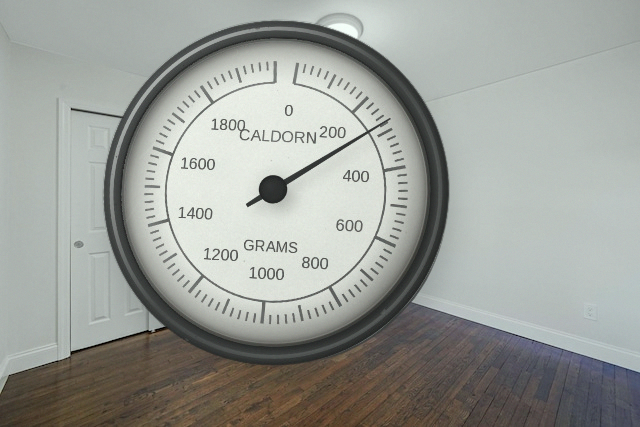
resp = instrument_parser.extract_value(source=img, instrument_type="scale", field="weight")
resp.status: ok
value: 280 g
